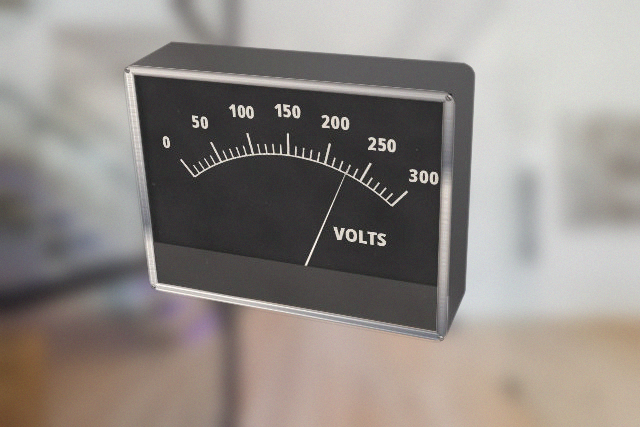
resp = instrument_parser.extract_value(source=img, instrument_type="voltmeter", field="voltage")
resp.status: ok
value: 230 V
